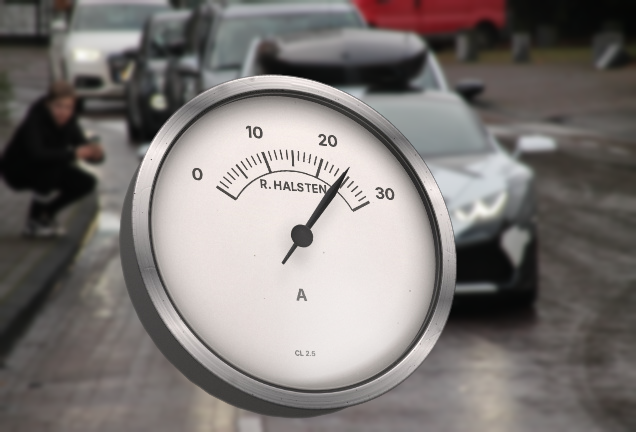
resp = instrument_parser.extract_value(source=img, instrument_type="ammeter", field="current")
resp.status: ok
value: 24 A
